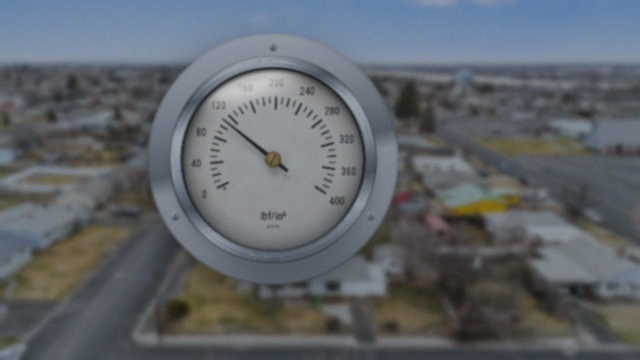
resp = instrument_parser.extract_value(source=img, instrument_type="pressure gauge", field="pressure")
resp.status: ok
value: 110 psi
